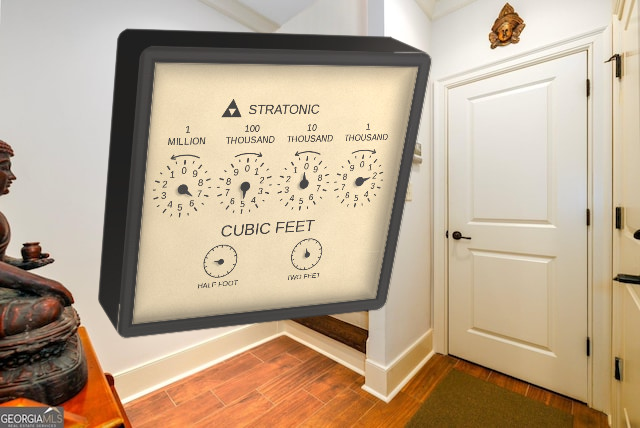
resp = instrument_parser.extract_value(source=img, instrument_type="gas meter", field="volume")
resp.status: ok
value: 650200 ft³
